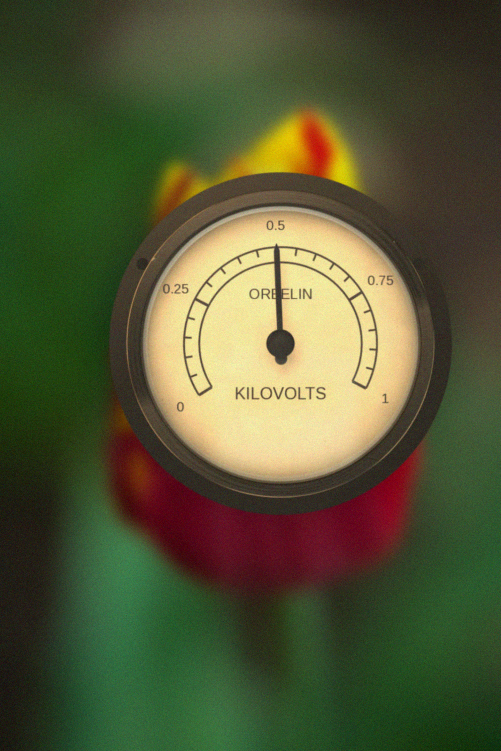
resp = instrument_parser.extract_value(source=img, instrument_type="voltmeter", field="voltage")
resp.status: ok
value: 0.5 kV
